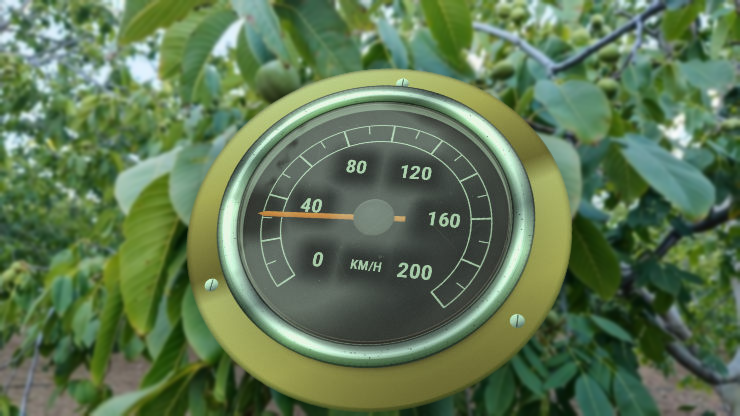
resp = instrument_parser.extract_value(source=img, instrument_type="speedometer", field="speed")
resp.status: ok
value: 30 km/h
